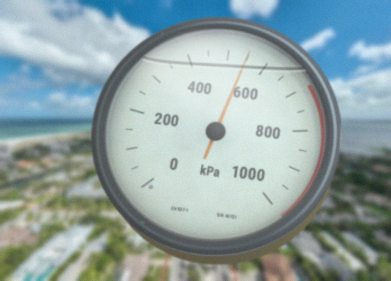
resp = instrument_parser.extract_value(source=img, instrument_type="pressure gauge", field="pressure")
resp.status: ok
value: 550 kPa
